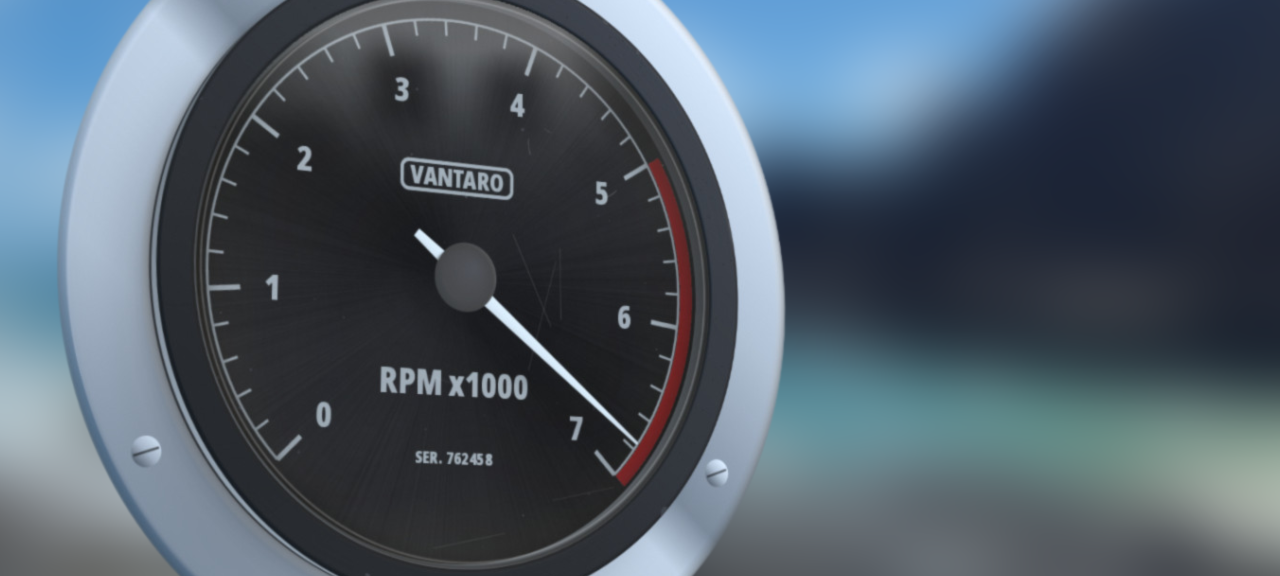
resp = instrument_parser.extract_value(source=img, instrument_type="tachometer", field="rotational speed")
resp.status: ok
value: 6800 rpm
